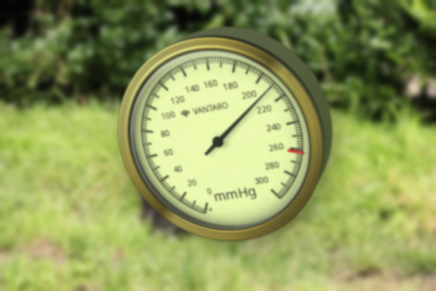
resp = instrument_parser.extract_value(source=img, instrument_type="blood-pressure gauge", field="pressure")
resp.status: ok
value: 210 mmHg
